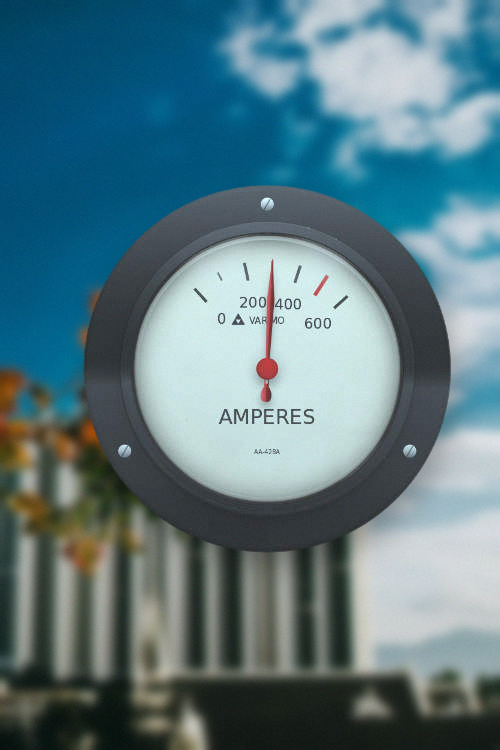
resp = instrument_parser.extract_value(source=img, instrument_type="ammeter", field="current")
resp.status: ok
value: 300 A
